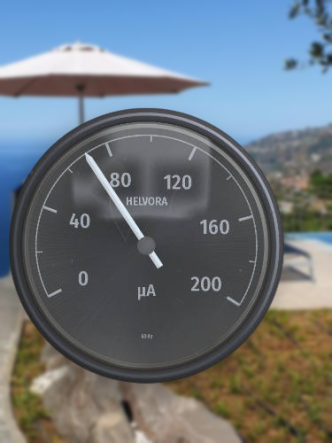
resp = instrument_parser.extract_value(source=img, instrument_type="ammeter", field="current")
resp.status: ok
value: 70 µA
